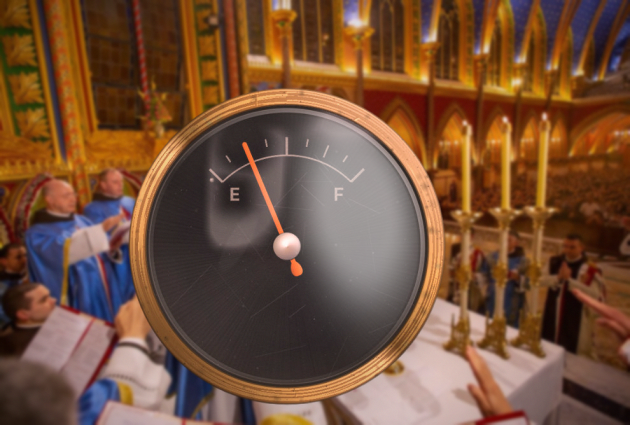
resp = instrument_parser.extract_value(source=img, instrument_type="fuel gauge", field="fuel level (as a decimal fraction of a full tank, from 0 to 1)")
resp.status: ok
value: 0.25
